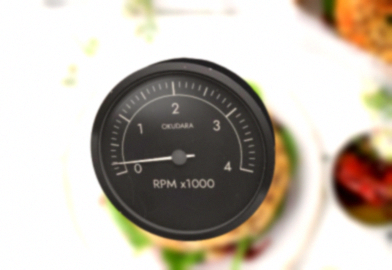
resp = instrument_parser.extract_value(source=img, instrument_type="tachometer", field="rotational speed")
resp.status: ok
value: 200 rpm
